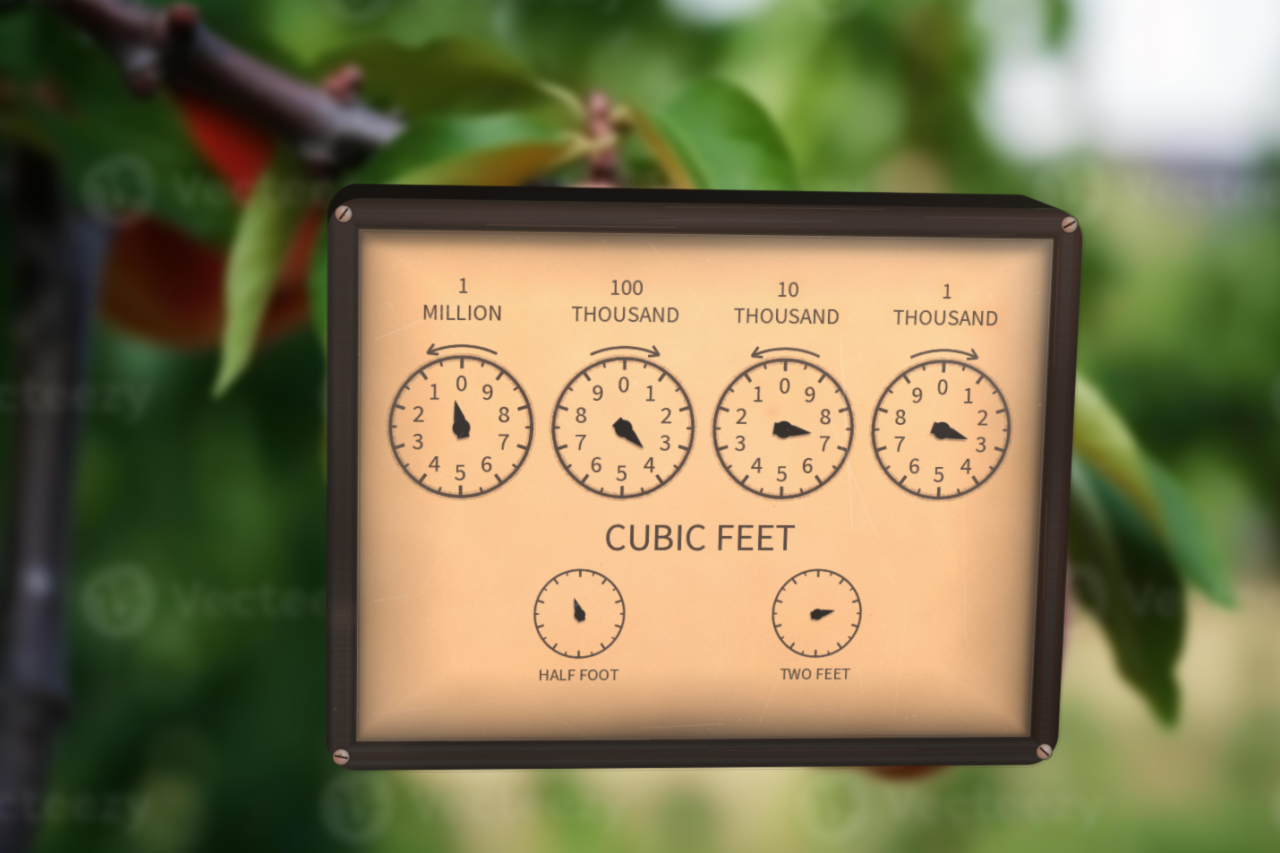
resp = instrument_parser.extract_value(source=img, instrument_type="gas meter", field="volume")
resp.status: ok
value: 37300 ft³
